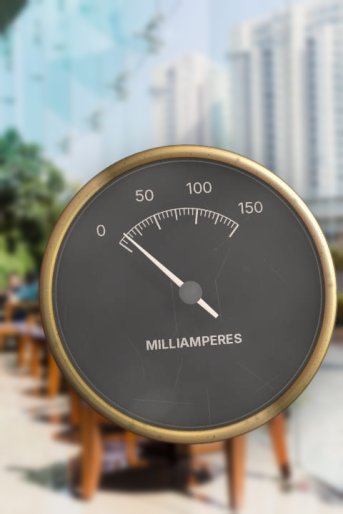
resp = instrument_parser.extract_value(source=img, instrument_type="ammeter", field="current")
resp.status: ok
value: 10 mA
